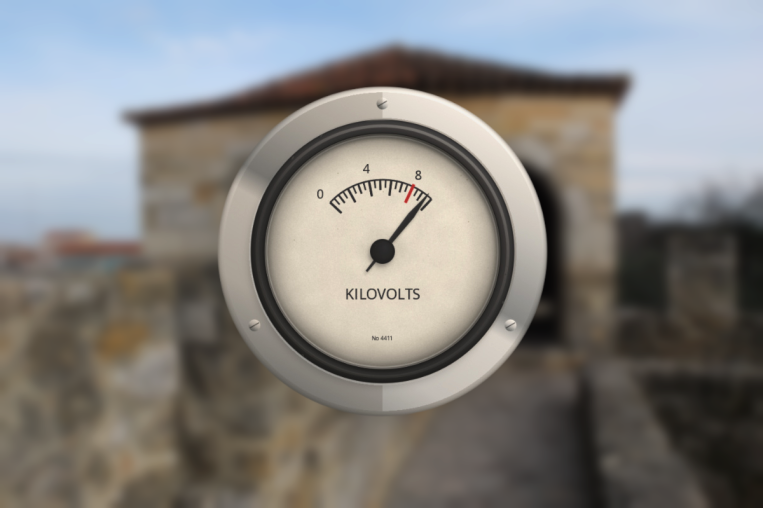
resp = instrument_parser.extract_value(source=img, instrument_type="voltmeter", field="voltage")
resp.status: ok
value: 9.5 kV
